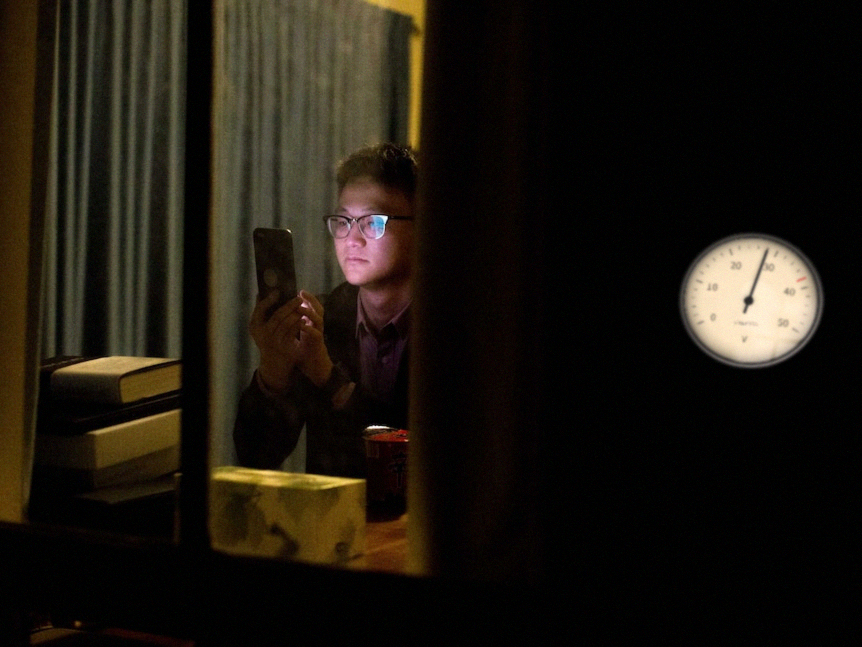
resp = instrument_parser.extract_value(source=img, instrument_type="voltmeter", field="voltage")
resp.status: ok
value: 28 V
